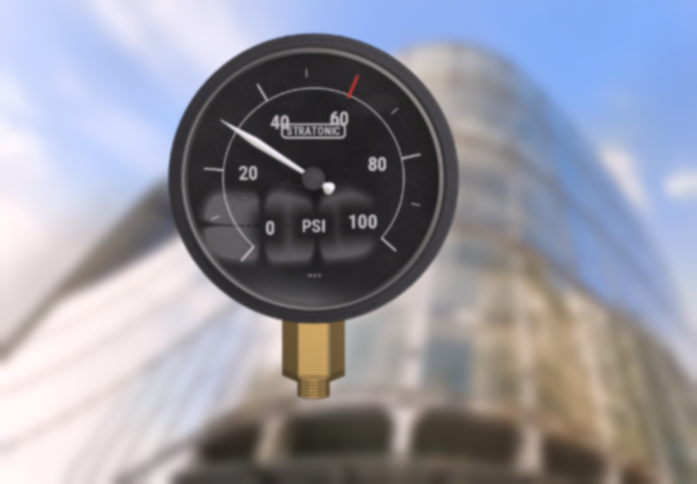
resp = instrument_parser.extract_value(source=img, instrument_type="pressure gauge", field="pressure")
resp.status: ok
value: 30 psi
